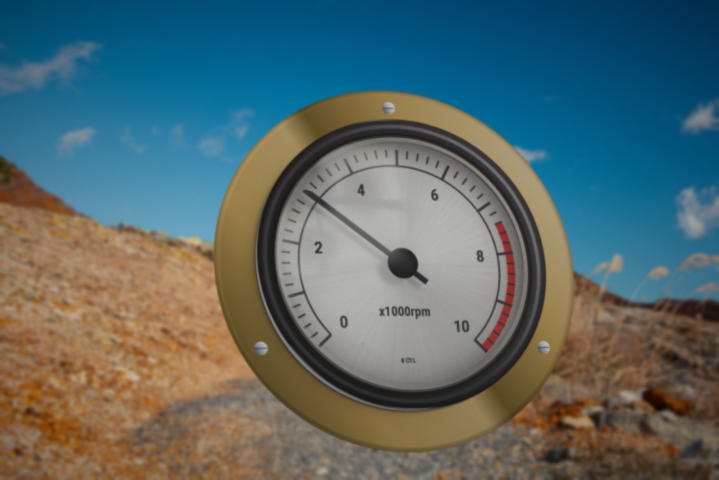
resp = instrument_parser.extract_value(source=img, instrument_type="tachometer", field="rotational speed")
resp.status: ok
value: 3000 rpm
